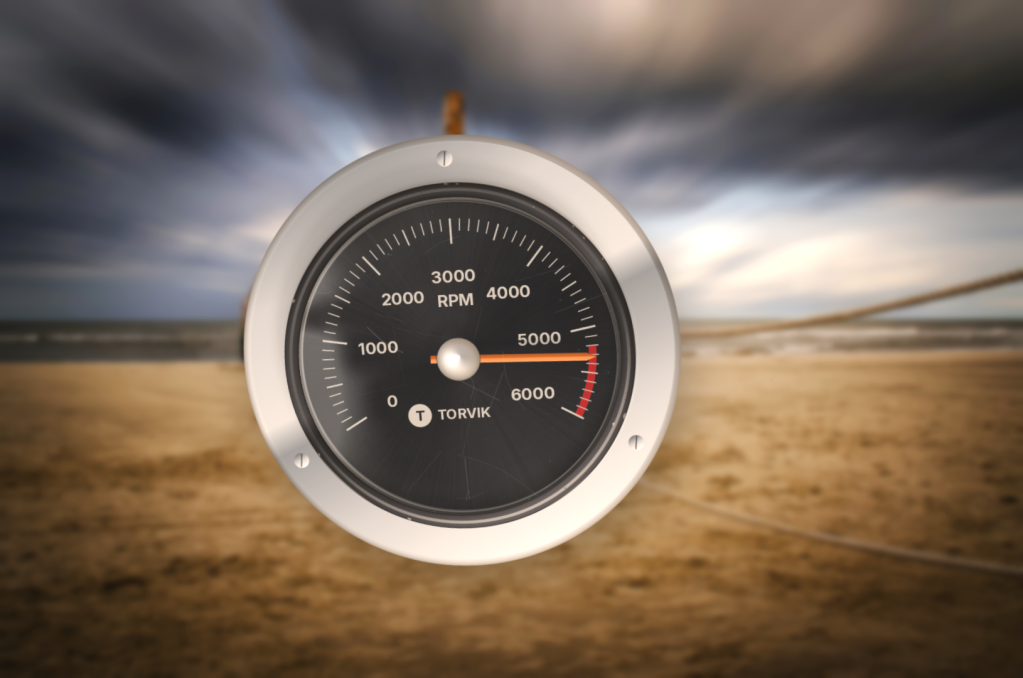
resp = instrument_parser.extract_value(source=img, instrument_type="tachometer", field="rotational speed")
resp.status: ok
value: 5300 rpm
